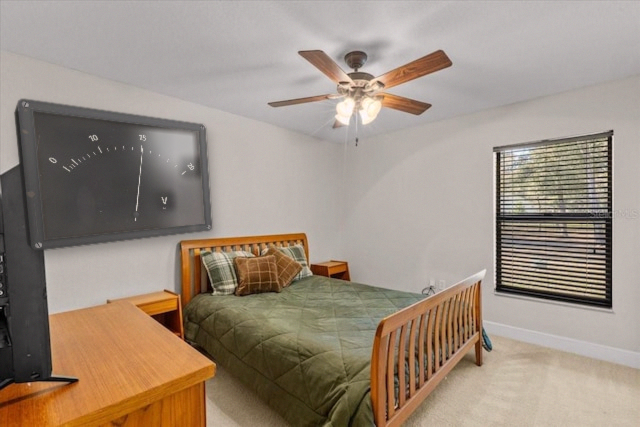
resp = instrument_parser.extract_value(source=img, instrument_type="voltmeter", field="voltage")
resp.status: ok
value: 15 V
